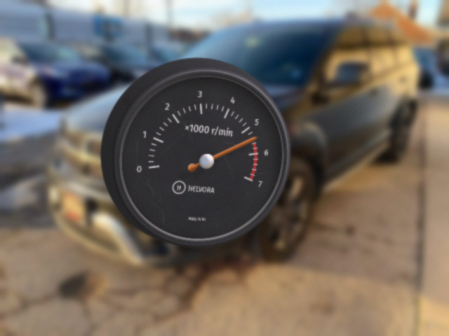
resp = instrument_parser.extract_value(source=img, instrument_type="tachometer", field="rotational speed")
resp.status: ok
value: 5400 rpm
